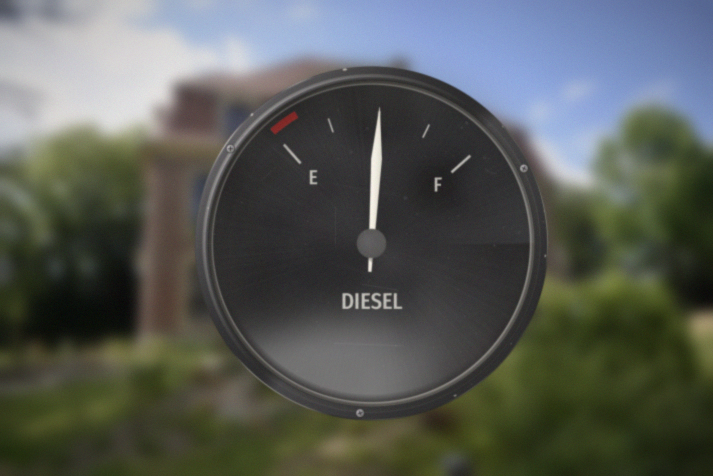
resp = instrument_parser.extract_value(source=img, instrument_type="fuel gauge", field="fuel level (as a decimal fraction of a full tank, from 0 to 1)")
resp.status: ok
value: 0.5
